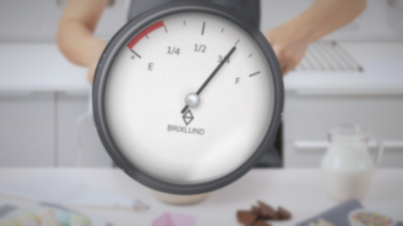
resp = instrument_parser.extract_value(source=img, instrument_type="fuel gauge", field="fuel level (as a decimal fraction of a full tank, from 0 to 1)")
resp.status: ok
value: 0.75
